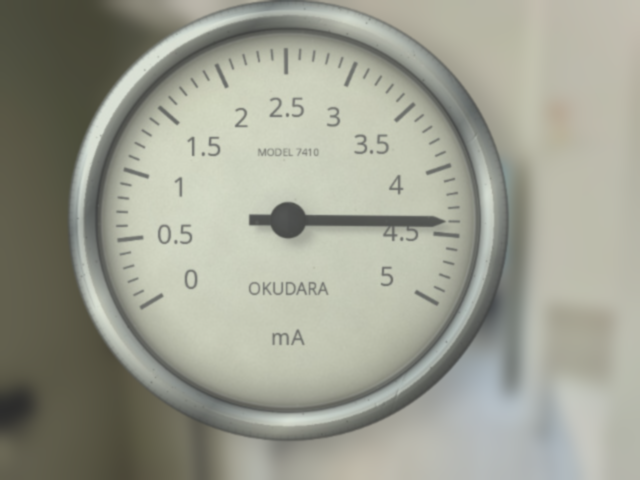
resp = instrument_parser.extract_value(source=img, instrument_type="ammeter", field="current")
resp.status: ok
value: 4.4 mA
